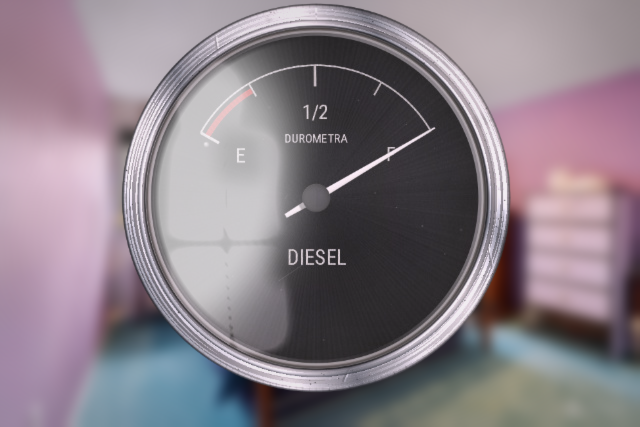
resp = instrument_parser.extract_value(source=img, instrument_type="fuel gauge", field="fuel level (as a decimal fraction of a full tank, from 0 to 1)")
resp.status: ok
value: 1
